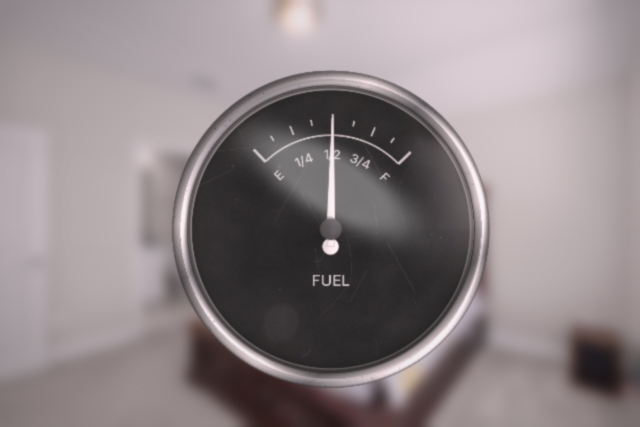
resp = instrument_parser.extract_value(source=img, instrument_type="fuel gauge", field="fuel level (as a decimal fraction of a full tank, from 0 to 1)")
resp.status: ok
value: 0.5
